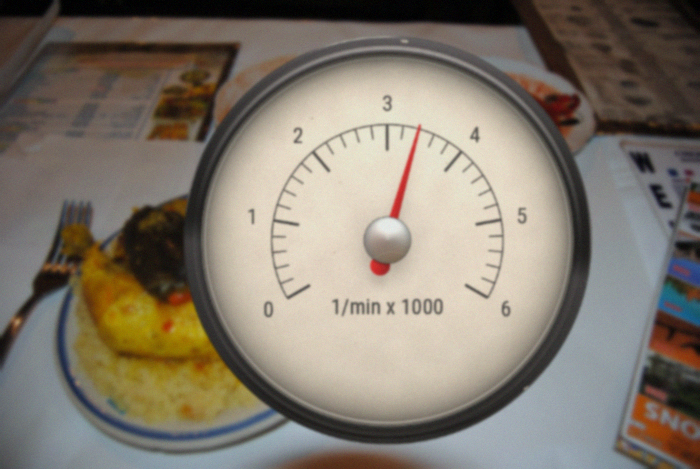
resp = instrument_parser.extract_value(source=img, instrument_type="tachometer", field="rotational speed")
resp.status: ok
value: 3400 rpm
